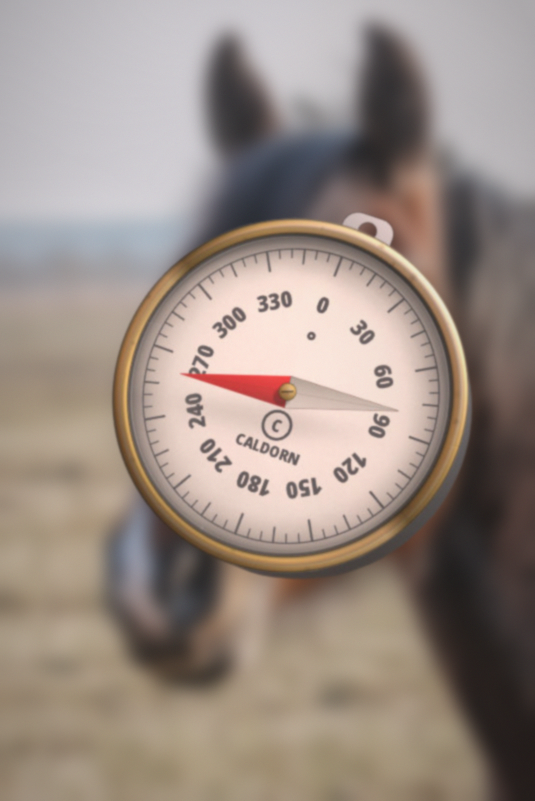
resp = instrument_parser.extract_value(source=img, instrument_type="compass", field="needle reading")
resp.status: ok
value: 260 °
